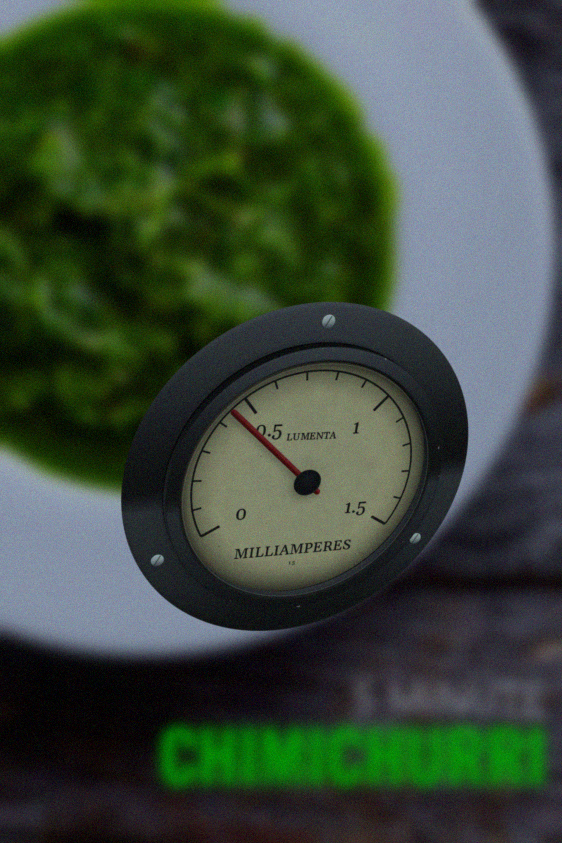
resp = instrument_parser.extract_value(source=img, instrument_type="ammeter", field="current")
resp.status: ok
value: 0.45 mA
